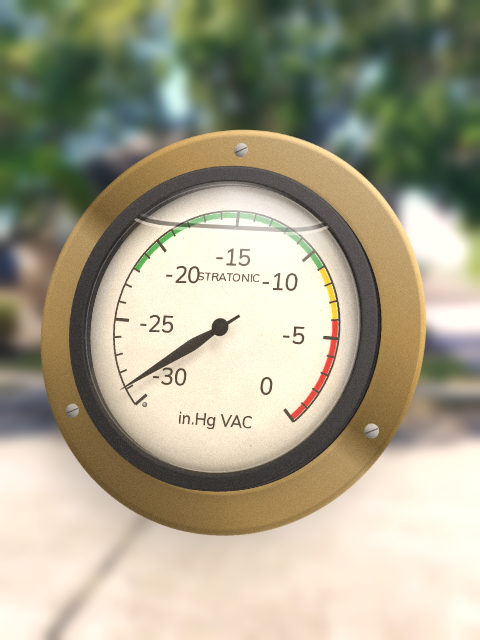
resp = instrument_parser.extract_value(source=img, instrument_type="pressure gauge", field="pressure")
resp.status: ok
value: -29 inHg
